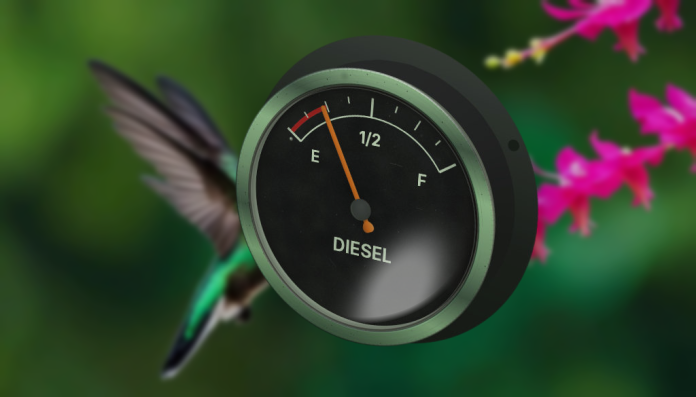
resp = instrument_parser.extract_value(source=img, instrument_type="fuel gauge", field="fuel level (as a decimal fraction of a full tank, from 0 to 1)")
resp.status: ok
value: 0.25
